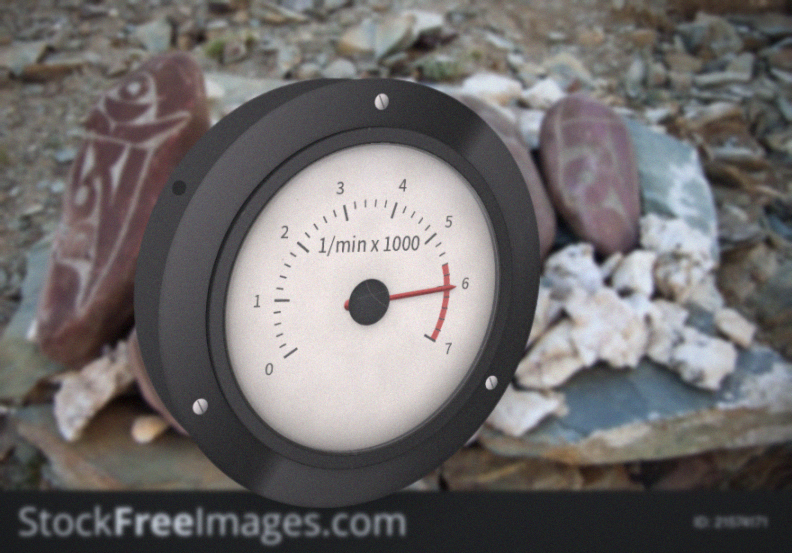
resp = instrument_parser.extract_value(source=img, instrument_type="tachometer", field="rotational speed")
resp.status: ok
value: 6000 rpm
